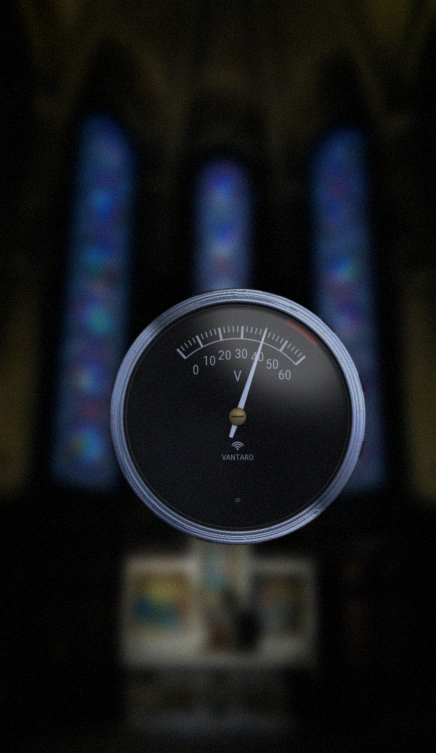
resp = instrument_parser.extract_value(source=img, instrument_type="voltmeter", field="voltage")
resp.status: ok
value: 40 V
